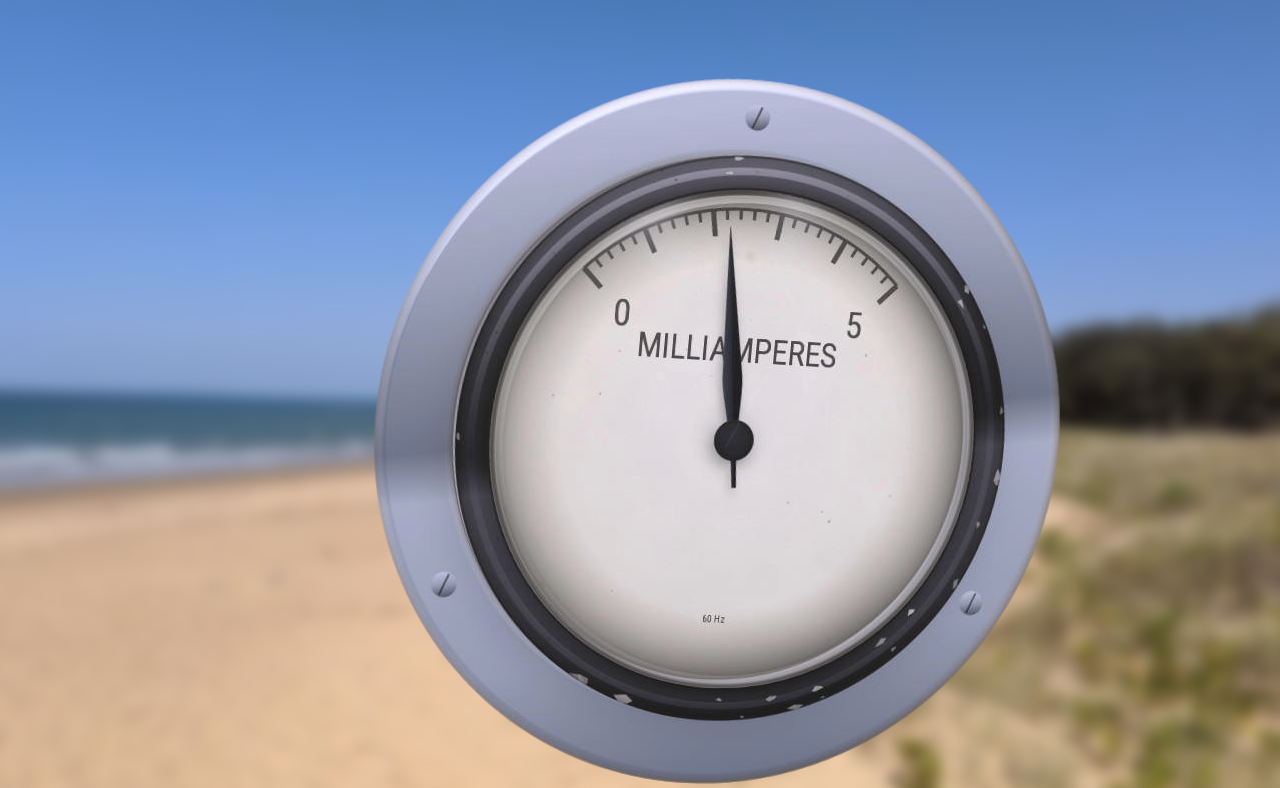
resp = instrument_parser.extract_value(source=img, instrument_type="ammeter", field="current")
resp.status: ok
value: 2.2 mA
